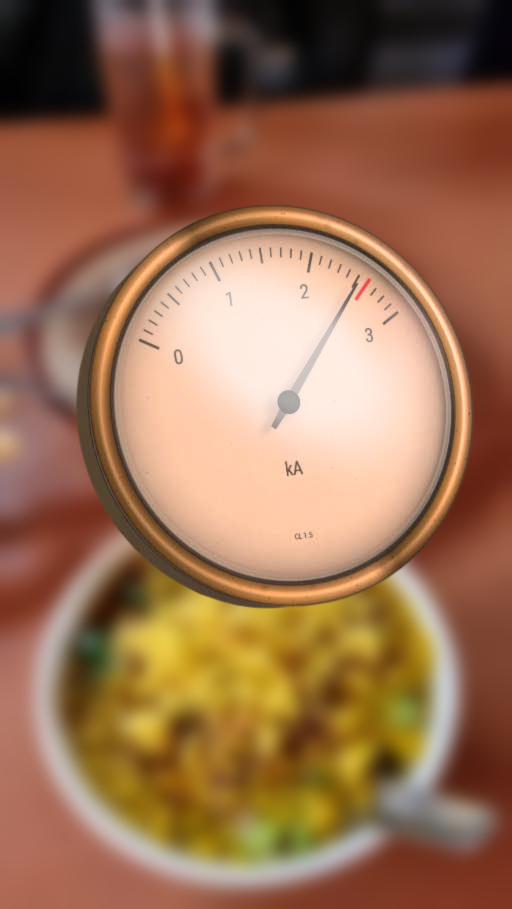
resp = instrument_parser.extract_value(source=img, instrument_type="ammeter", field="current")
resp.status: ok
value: 2.5 kA
